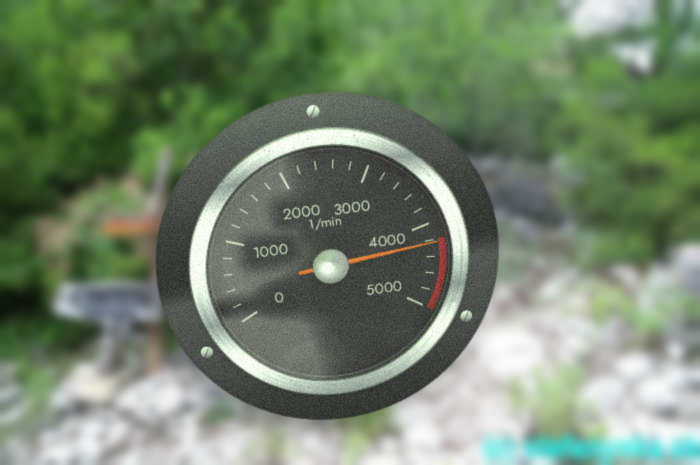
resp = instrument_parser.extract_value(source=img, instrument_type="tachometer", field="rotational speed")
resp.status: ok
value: 4200 rpm
